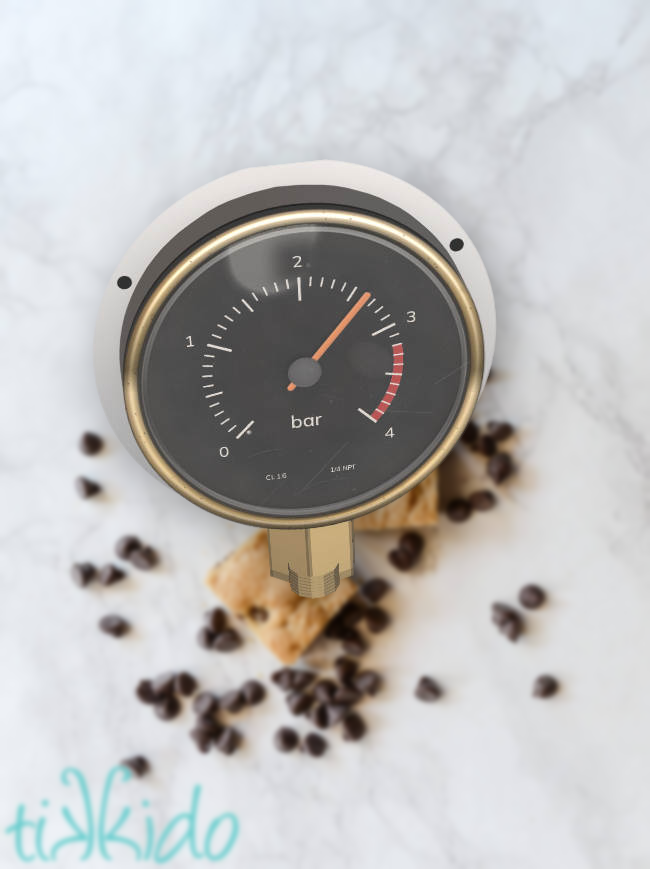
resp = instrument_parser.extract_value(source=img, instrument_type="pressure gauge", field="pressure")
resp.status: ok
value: 2.6 bar
